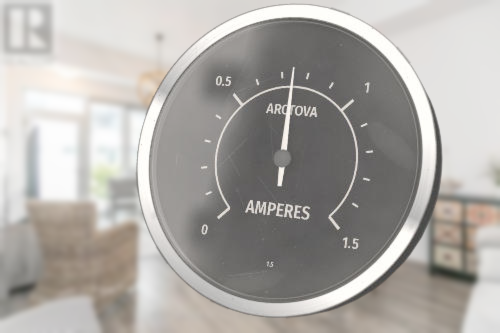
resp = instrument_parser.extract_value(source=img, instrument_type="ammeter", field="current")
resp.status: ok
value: 0.75 A
